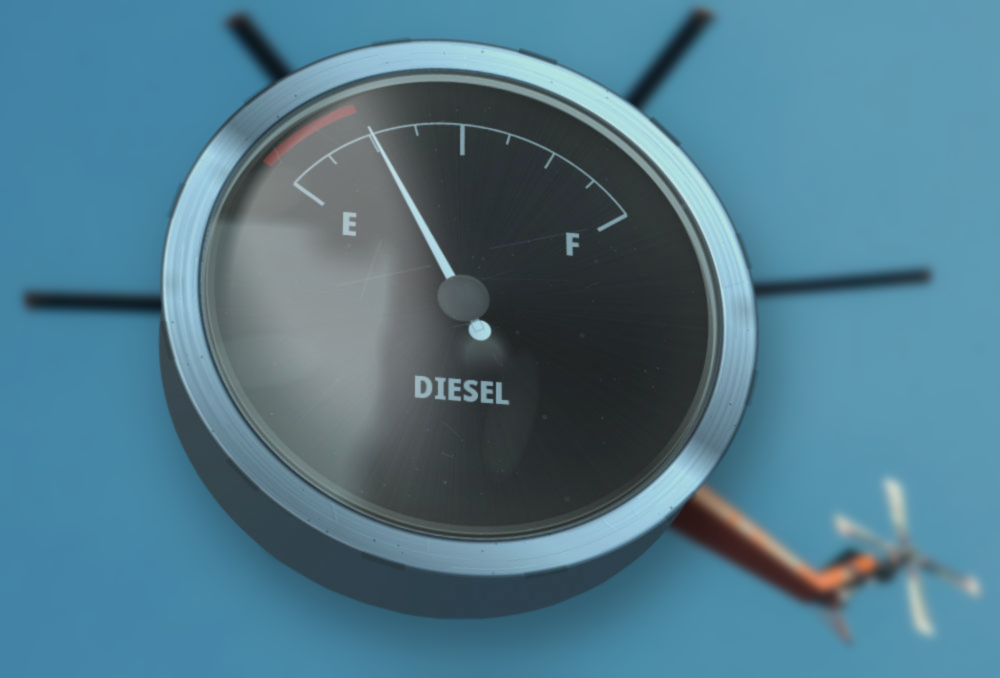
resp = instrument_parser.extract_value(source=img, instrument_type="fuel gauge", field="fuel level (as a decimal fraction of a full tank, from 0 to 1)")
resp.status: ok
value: 0.25
